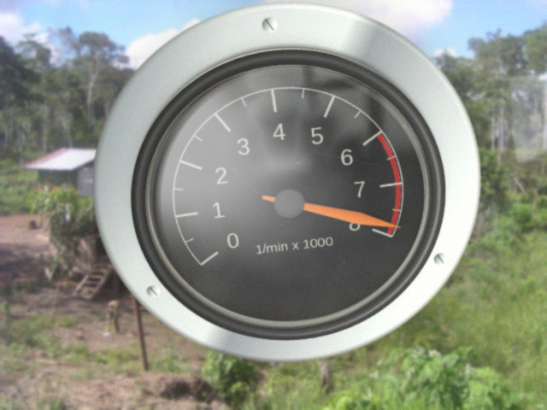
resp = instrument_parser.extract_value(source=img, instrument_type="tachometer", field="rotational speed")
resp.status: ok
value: 7750 rpm
